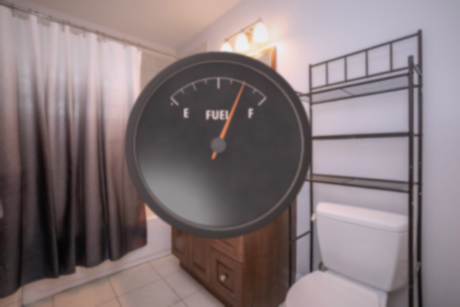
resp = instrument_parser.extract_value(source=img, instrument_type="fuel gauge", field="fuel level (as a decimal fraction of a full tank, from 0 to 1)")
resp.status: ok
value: 0.75
